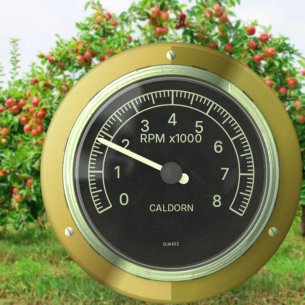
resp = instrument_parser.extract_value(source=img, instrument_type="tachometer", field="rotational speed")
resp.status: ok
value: 1800 rpm
